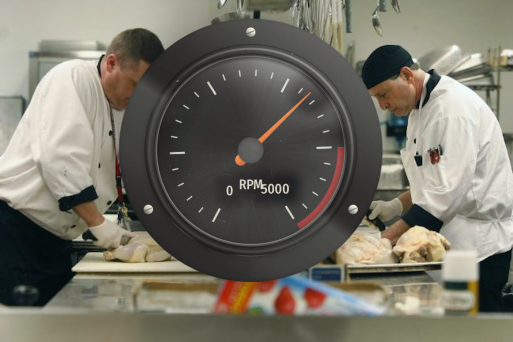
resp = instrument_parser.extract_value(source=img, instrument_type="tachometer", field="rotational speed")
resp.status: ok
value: 3300 rpm
